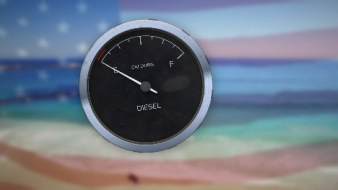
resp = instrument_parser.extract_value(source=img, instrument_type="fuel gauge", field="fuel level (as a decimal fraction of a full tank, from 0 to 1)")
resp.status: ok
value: 0
